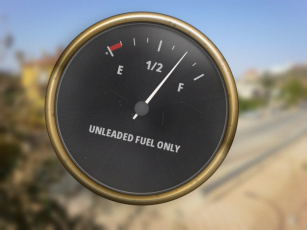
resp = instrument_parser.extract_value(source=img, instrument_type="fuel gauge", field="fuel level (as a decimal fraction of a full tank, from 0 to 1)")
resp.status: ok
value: 0.75
